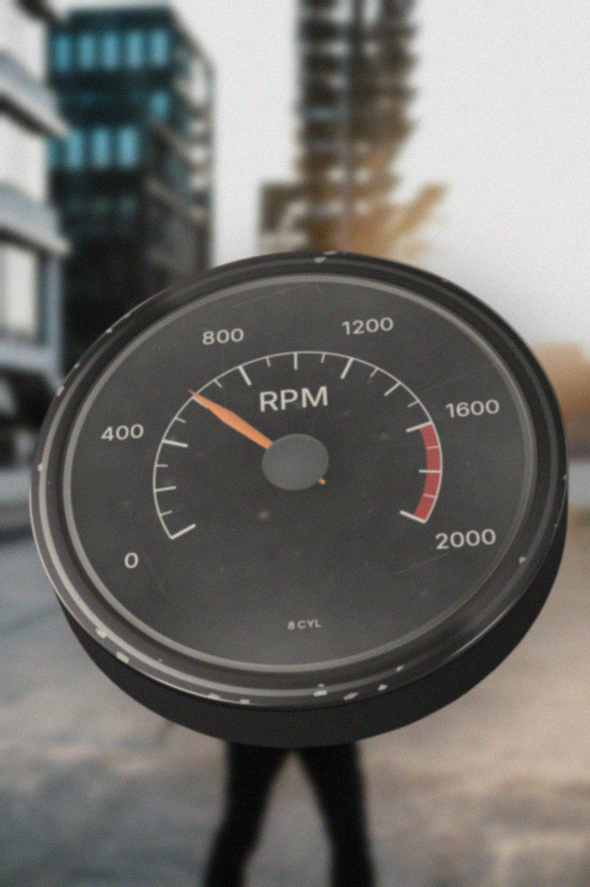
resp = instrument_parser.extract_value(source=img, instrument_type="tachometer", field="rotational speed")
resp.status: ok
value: 600 rpm
